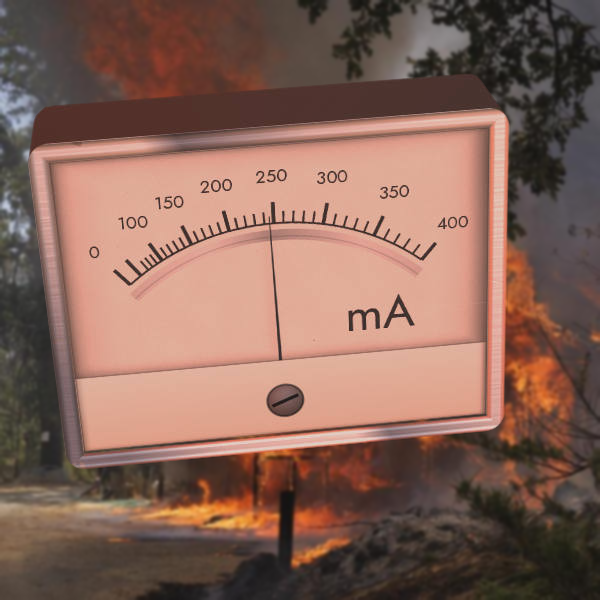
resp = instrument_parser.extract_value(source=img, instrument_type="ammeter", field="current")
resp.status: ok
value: 245 mA
